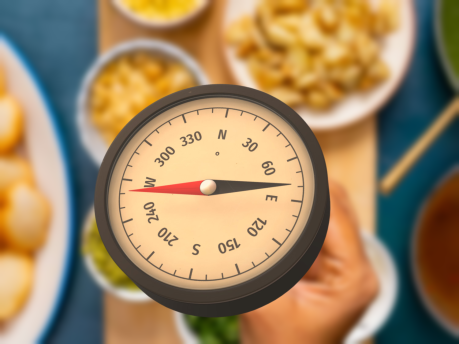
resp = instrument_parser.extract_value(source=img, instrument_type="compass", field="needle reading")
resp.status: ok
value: 260 °
